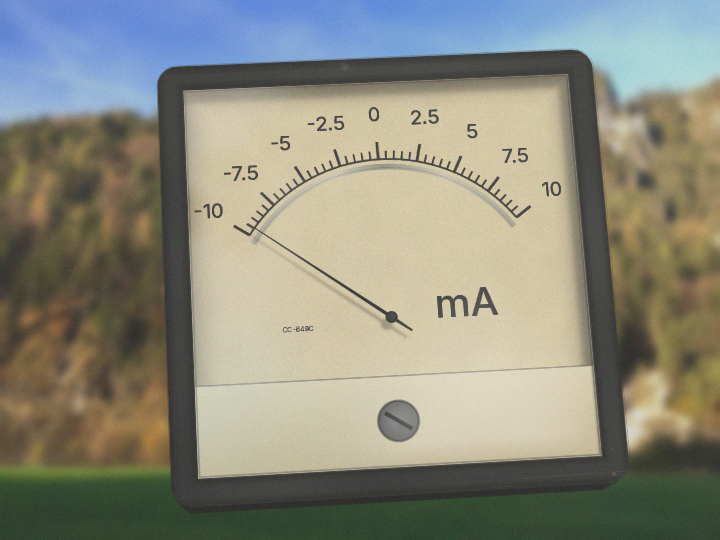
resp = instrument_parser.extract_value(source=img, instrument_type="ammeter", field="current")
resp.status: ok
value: -9.5 mA
